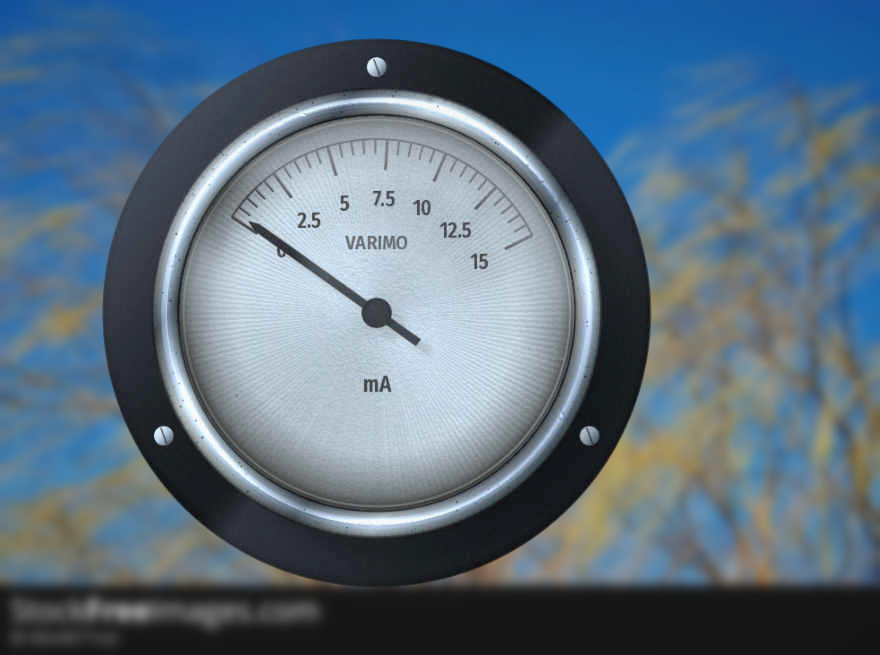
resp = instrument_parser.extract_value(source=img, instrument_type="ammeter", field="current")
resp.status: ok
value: 0.25 mA
